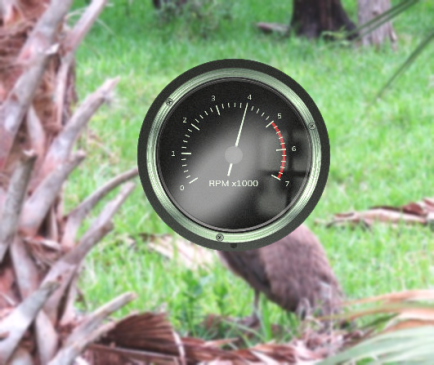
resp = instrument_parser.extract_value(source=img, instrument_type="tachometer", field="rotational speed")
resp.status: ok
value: 4000 rpm
